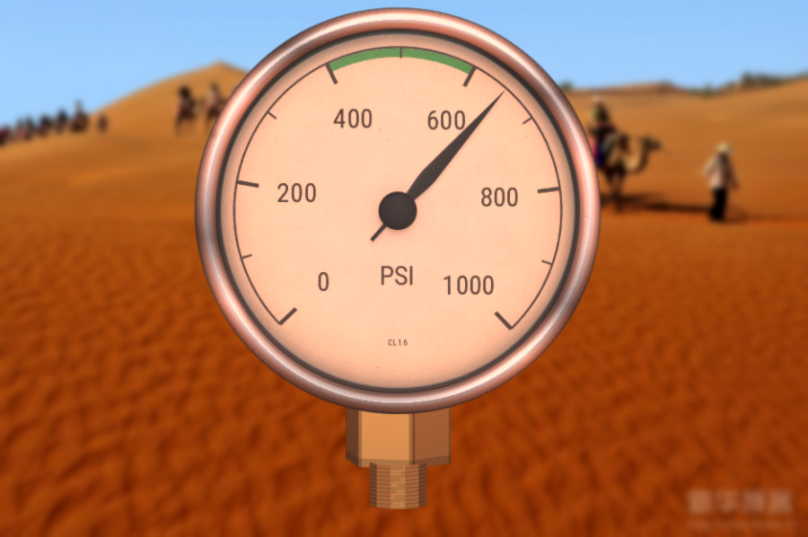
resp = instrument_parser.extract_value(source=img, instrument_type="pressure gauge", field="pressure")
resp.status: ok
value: 650 psi
